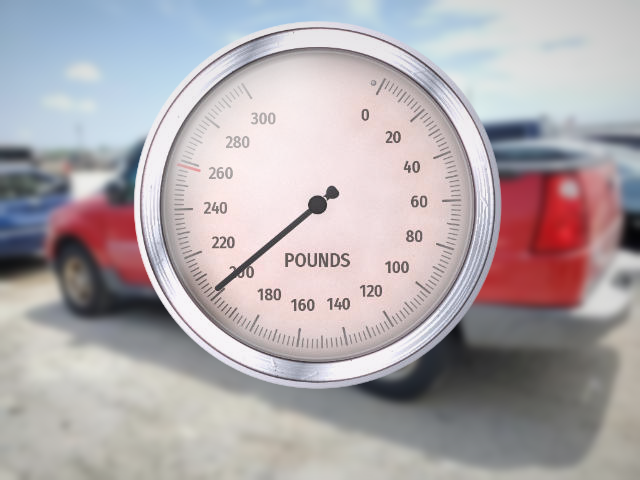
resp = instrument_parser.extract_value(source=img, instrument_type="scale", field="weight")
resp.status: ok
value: 202 lb
